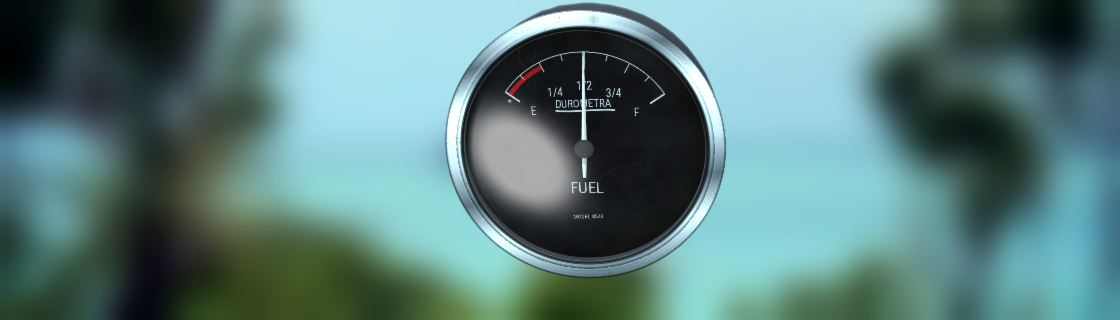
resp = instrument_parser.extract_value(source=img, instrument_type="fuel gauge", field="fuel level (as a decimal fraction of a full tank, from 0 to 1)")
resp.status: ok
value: 0.5
